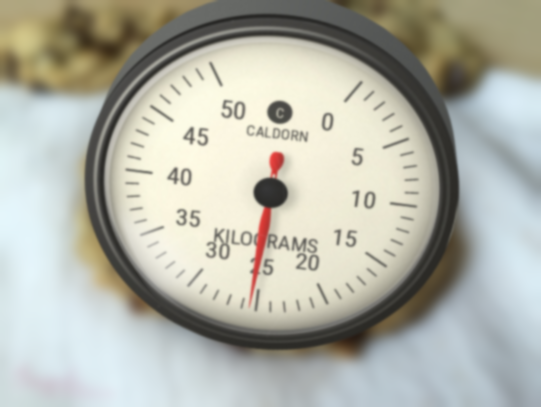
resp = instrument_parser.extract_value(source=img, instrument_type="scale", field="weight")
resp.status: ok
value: 25.5 kg
